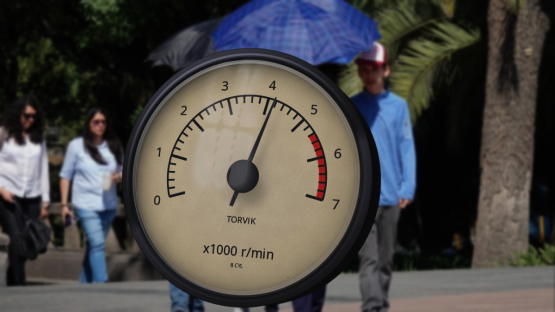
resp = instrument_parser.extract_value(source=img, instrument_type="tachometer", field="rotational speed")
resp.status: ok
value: 4200 rpm
